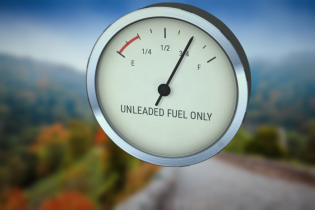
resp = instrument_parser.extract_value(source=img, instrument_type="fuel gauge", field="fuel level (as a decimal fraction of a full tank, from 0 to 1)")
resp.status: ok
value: 0.75
